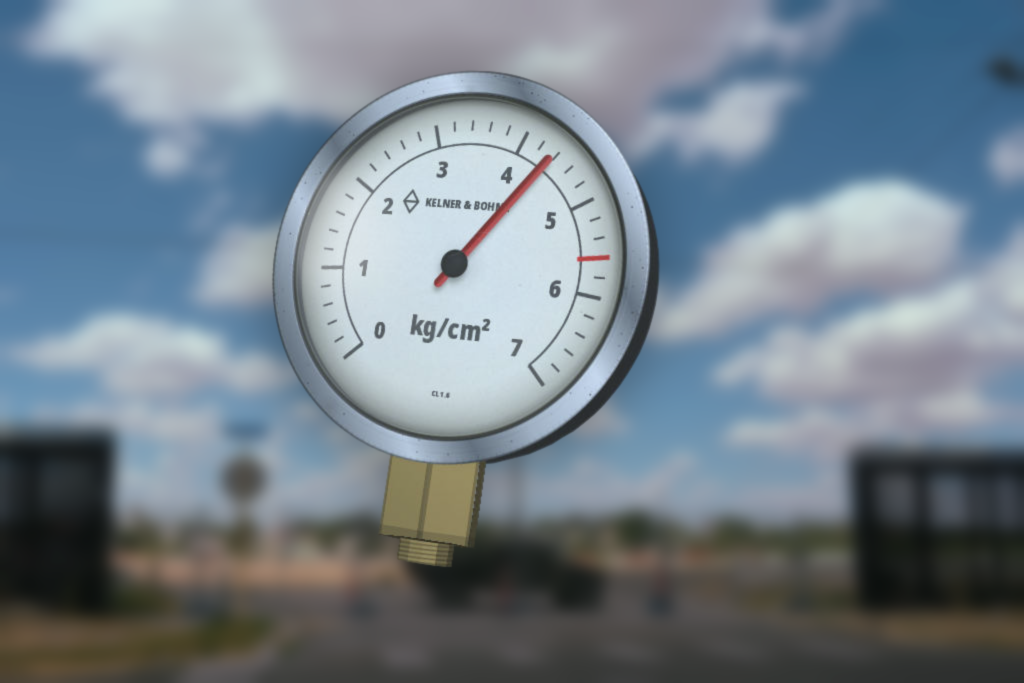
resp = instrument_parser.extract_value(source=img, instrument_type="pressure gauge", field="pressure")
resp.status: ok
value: 4.4 kg/cm²
